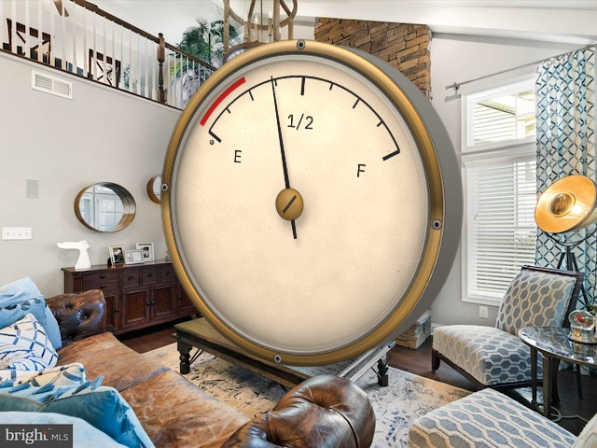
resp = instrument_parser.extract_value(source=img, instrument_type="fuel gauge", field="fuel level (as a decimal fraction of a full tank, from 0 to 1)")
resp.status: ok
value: 0.375
